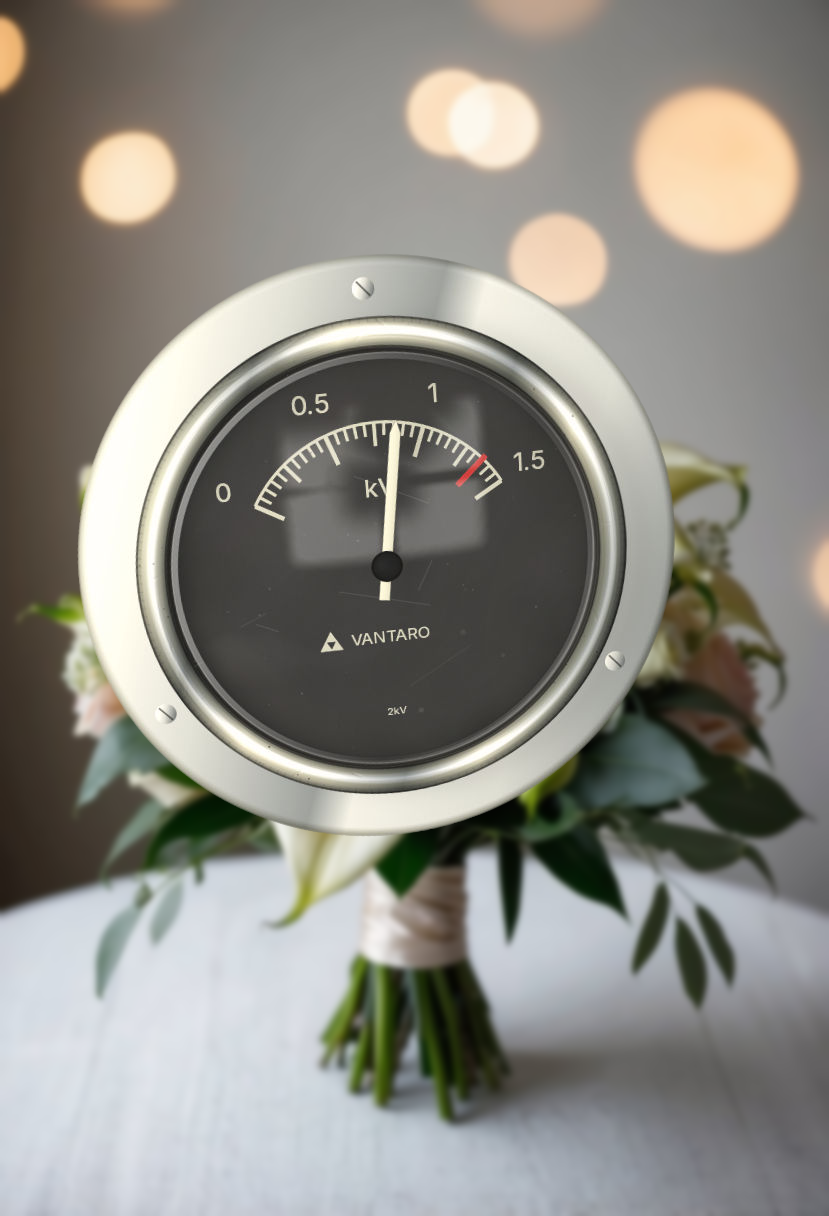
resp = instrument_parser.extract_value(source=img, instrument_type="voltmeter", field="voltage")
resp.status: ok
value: 0.85 kV
